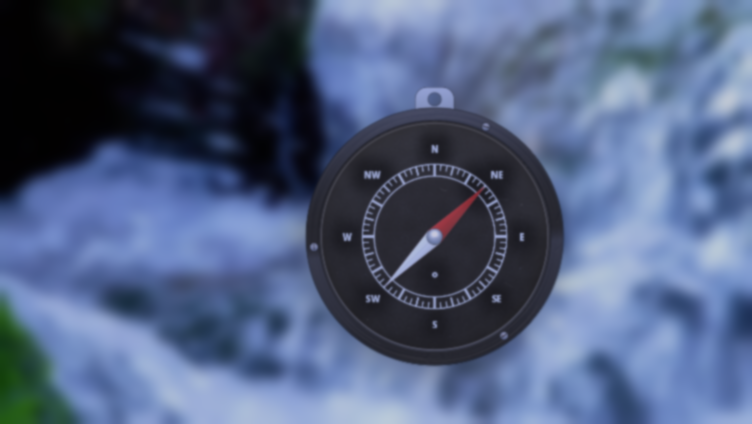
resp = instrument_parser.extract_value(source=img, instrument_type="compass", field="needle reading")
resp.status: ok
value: 45 °
